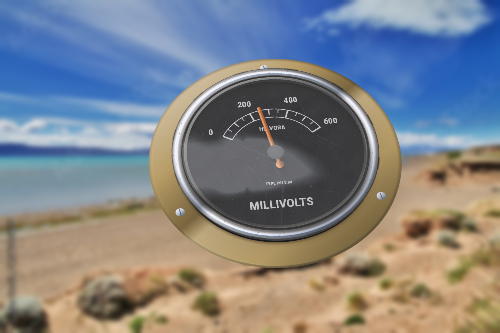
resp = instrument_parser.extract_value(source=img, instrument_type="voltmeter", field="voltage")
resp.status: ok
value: 250 mV
